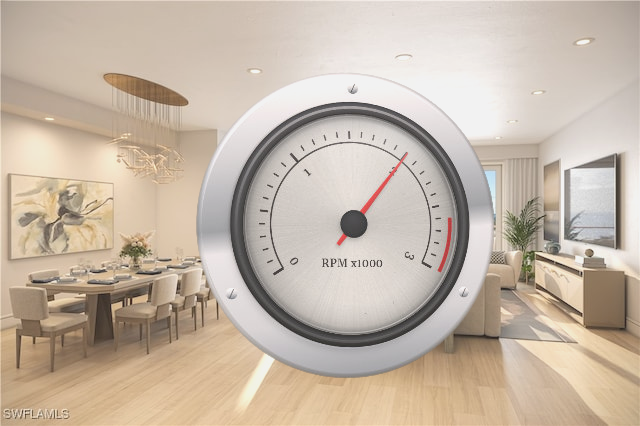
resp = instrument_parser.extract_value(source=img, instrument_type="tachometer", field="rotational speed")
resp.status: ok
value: 2000 rpm
